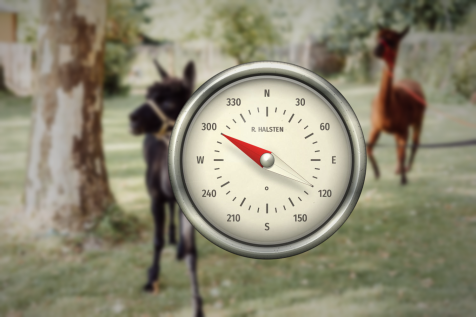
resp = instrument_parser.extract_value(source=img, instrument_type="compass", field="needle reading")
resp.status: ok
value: 300 °
